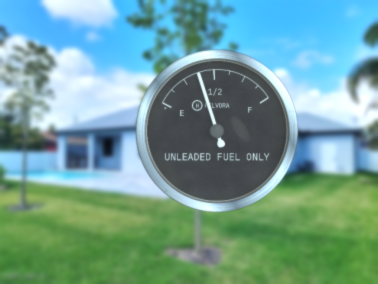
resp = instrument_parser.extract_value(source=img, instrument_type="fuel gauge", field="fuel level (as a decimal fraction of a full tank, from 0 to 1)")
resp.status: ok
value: 0.375
